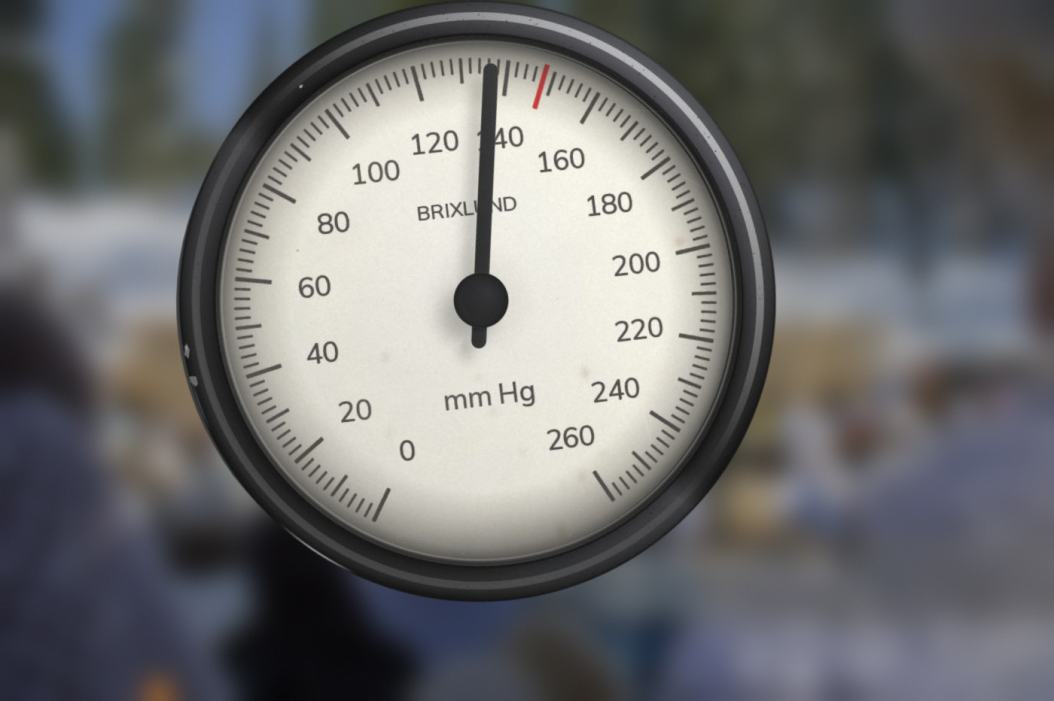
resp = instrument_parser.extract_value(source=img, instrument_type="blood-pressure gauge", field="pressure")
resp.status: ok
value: 136 mmHg
